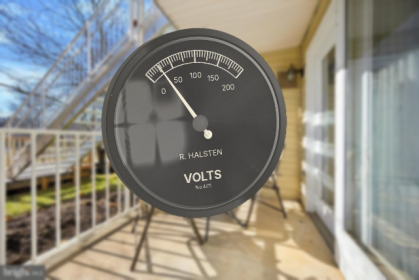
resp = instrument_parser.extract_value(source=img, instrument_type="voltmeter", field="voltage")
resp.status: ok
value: 25 V
